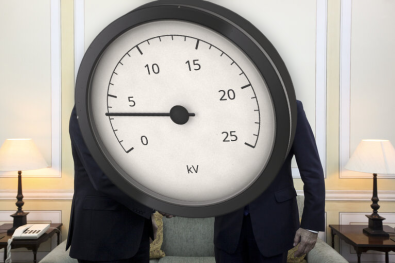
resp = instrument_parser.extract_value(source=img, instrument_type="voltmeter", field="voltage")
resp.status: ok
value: 3.5 kV
